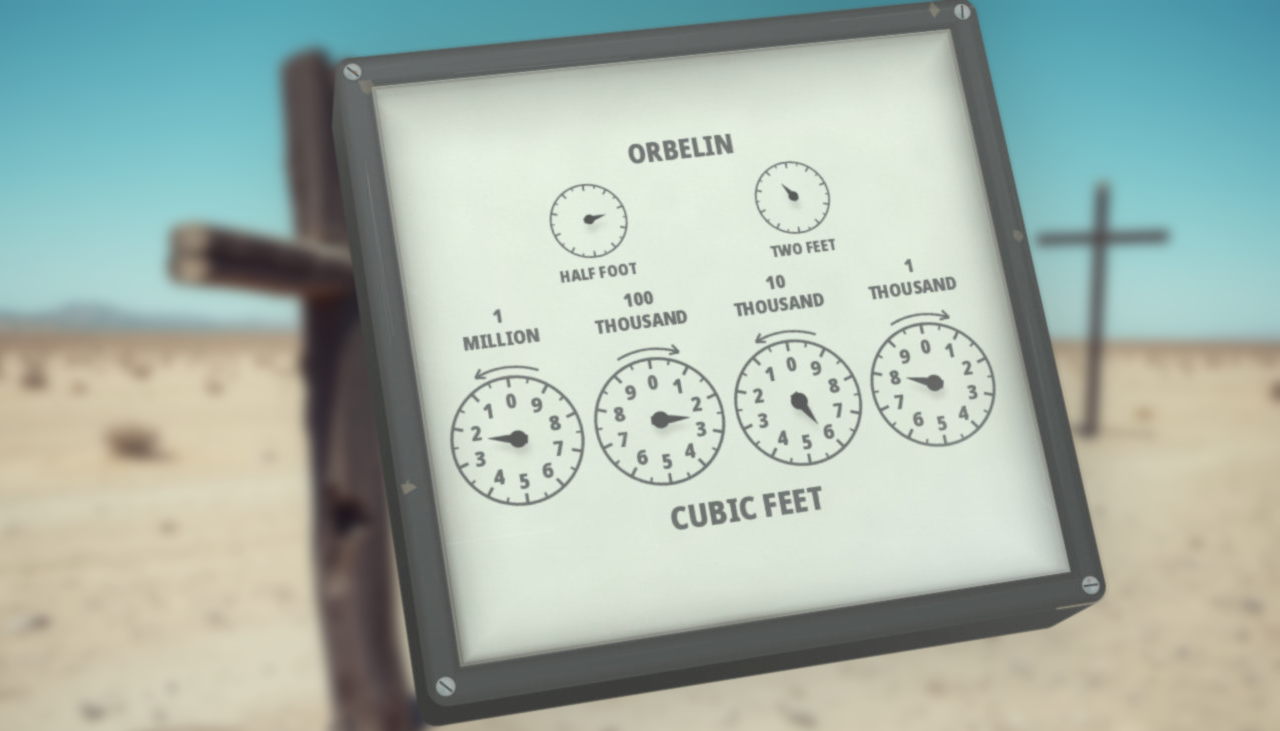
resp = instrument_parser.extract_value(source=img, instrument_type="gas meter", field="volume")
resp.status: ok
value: 225800 ft³
